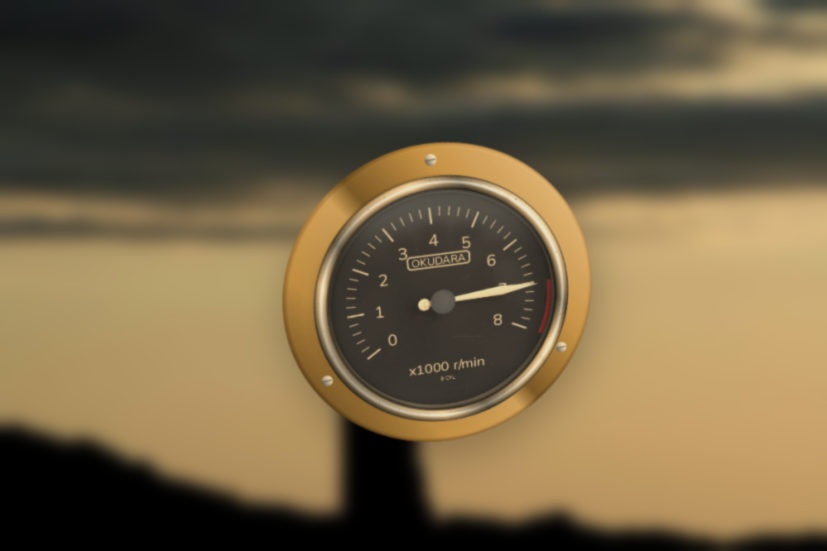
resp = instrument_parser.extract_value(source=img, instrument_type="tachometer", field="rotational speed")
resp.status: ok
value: 7000 rpm
